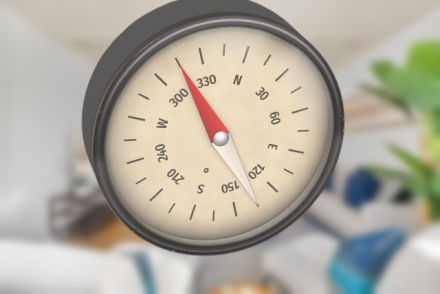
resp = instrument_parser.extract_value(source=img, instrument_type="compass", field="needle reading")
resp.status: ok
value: 315 °
